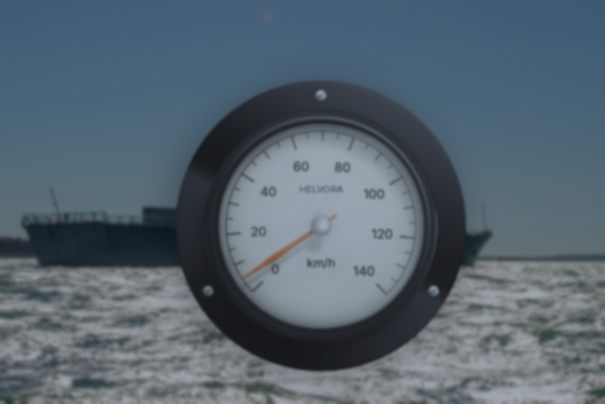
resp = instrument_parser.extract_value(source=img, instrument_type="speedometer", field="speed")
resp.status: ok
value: 5 km/h
